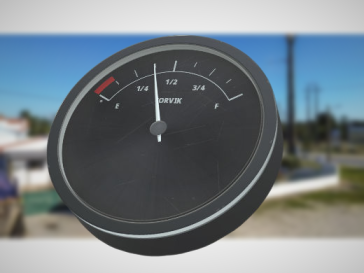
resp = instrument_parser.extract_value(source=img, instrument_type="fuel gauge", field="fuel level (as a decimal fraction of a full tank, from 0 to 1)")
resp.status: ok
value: 0.375
